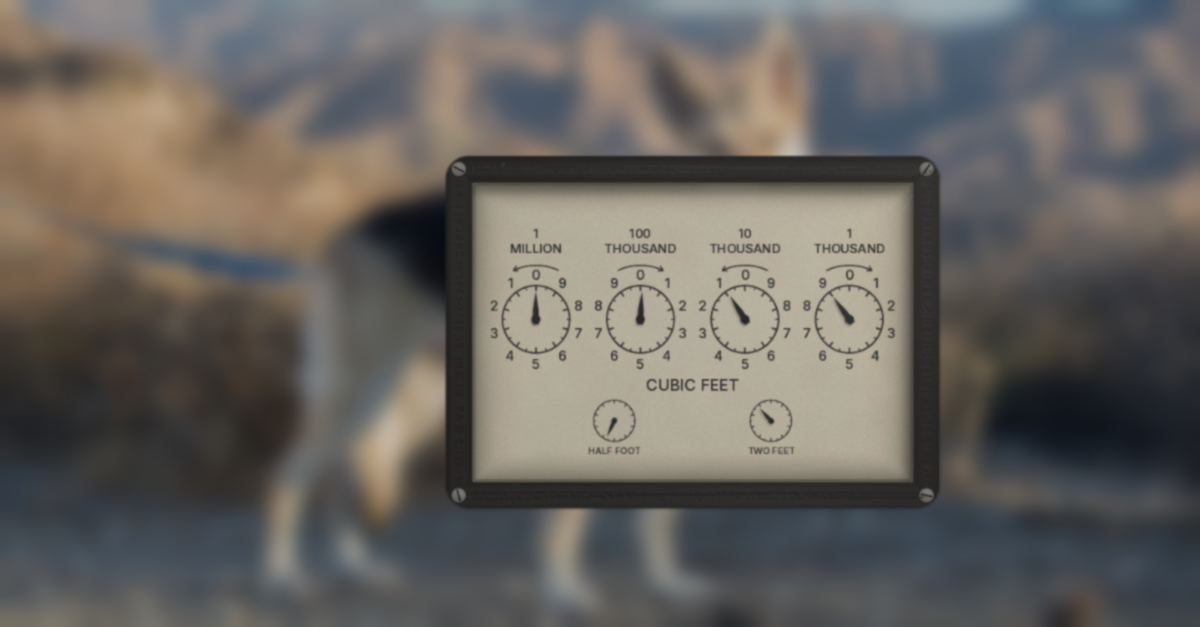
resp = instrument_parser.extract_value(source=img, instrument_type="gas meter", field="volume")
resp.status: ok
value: 900 ft³
